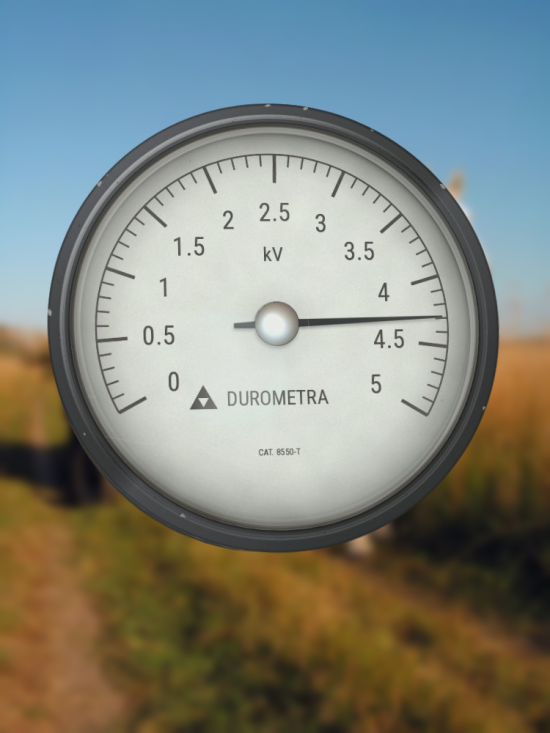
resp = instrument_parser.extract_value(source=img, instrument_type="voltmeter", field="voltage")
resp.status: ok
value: 4.3 kV
